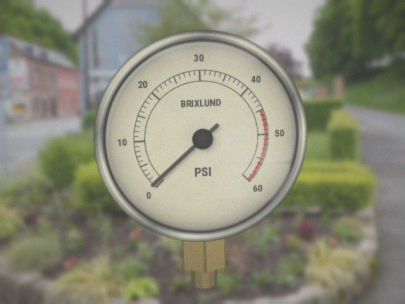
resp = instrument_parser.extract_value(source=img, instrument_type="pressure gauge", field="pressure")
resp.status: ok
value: 1 psi
